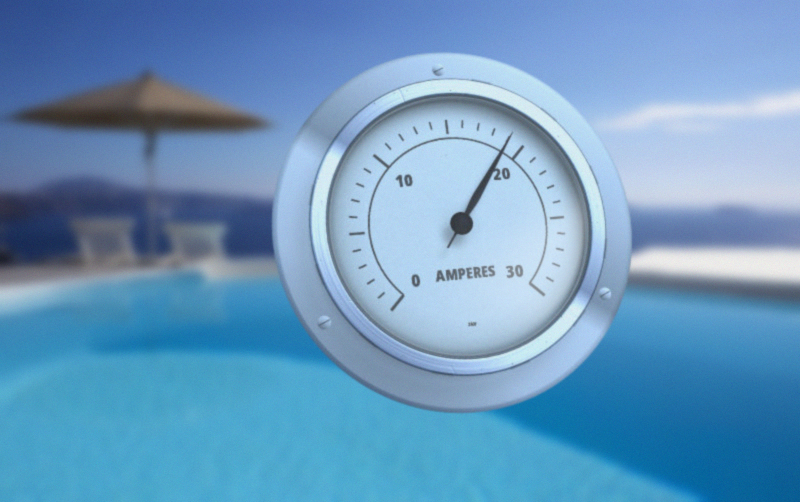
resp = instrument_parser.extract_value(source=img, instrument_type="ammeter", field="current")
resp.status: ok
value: 19 A
